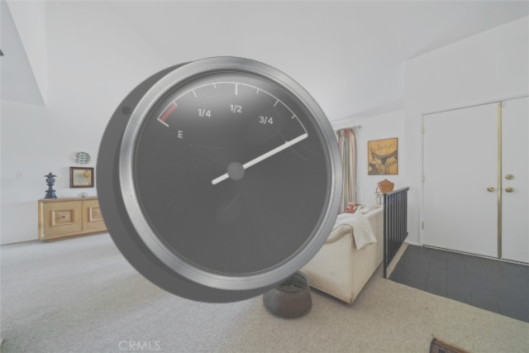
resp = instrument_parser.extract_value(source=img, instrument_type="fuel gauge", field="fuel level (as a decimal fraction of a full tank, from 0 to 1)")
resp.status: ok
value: 1
